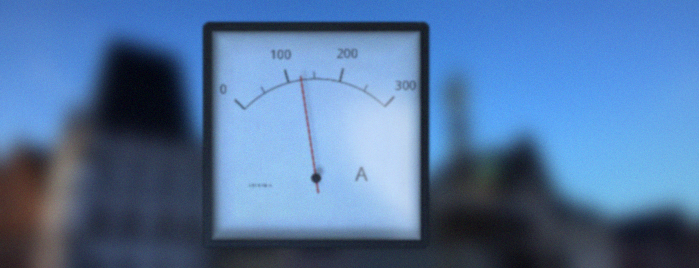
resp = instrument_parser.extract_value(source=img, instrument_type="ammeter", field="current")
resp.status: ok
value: 125 A
